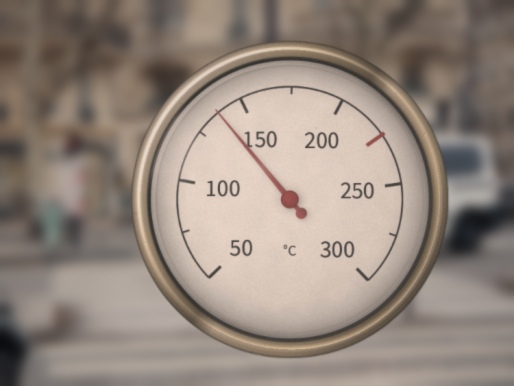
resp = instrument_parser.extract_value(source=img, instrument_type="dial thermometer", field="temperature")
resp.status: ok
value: 137.5 °C
